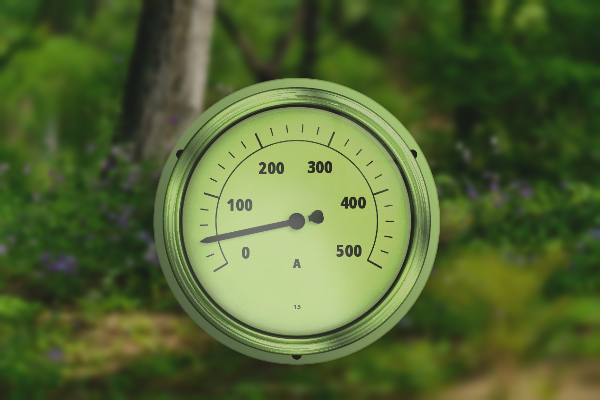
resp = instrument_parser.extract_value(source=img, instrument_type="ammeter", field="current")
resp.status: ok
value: 40 A
